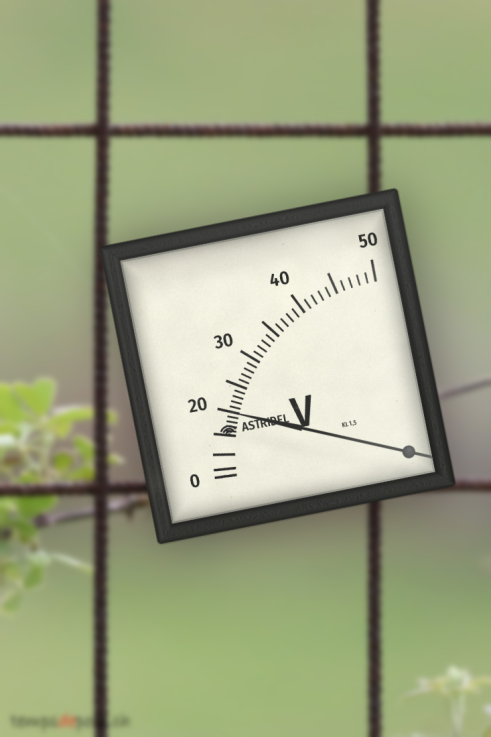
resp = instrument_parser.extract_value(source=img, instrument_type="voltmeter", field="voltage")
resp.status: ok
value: 20 V
